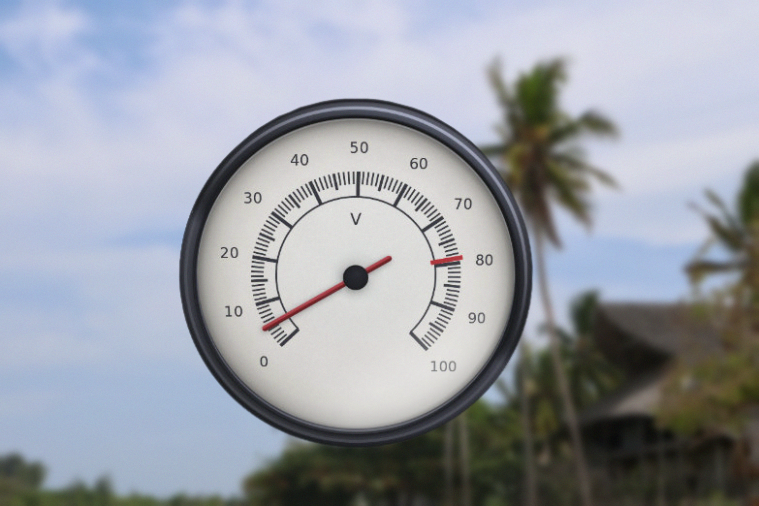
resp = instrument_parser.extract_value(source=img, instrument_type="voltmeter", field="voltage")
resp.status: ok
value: 5 V
